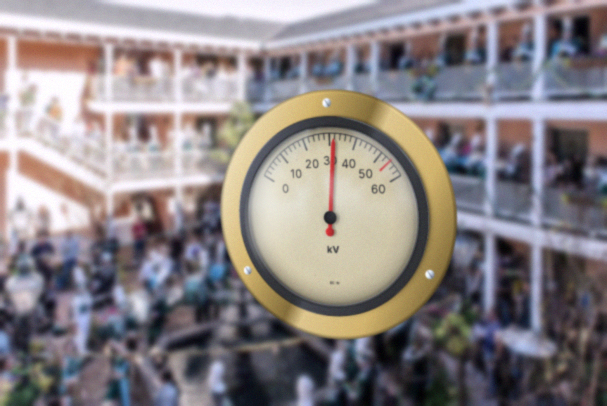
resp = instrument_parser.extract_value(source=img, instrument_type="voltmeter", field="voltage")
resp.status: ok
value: 32 kV
